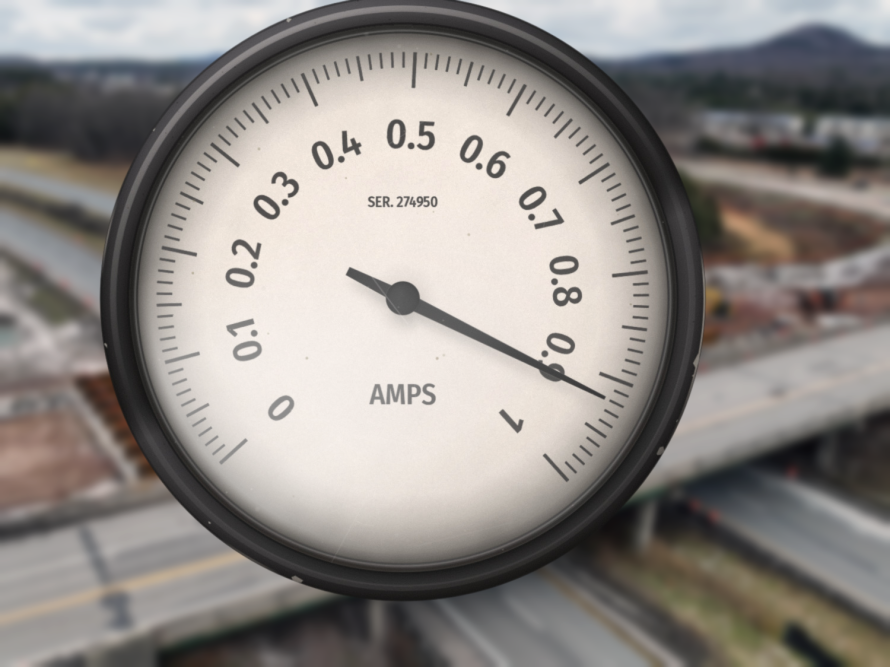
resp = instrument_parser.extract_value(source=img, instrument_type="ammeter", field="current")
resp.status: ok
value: 0.92 A
